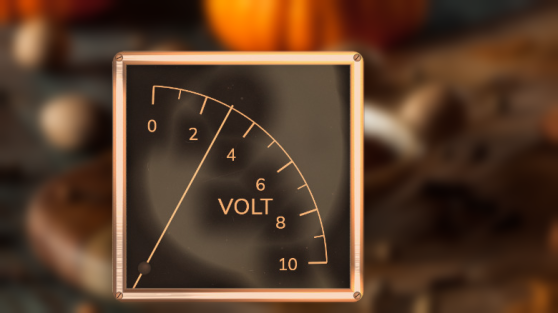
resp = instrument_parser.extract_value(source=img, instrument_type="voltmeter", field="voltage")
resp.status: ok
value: 3 V
